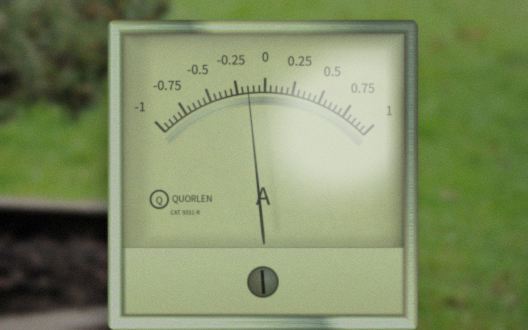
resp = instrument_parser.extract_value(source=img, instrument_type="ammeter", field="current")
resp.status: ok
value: -0.15 A
